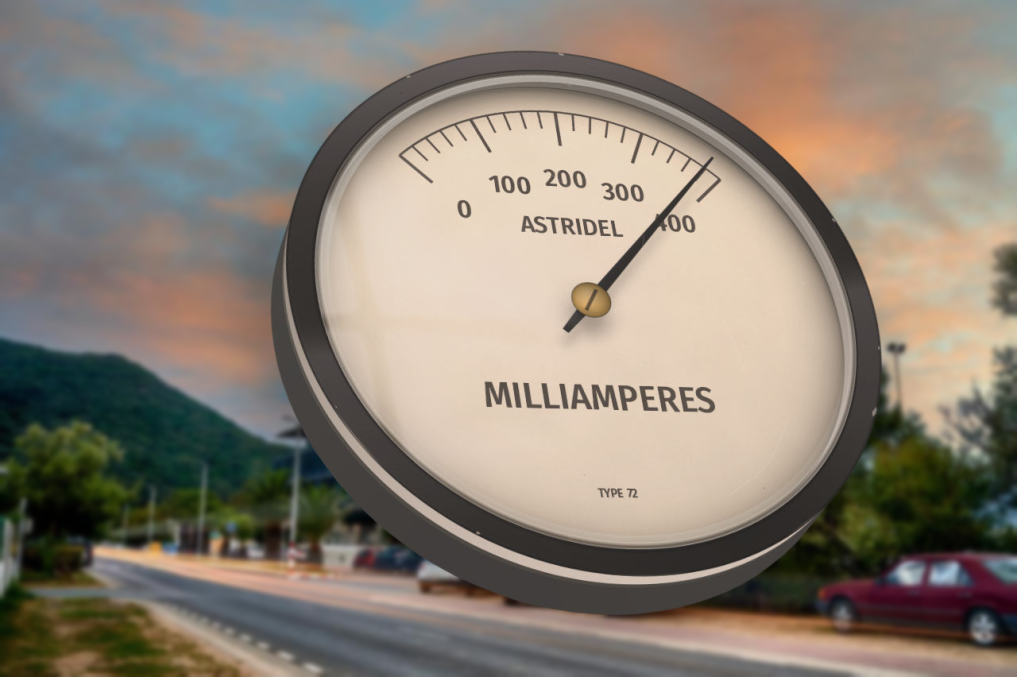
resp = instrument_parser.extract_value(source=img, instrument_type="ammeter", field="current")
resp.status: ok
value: 380 mA
